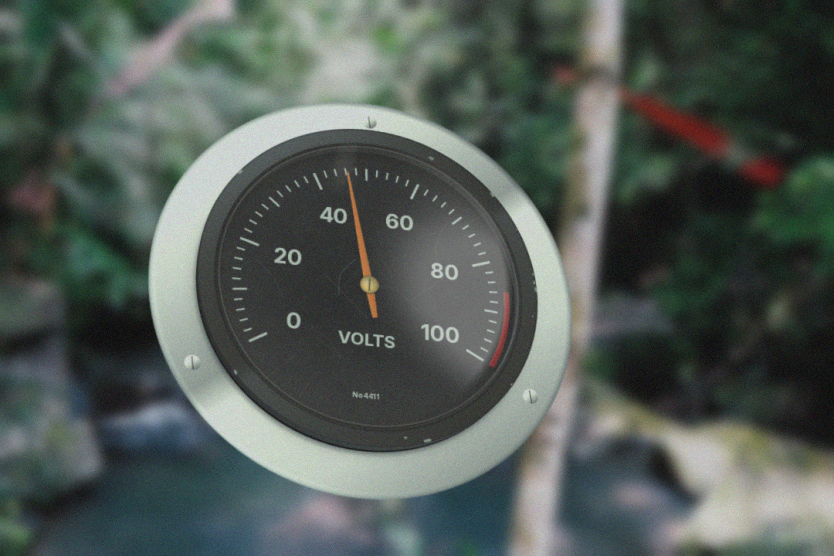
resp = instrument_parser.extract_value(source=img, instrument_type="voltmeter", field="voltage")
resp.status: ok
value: 46 V
